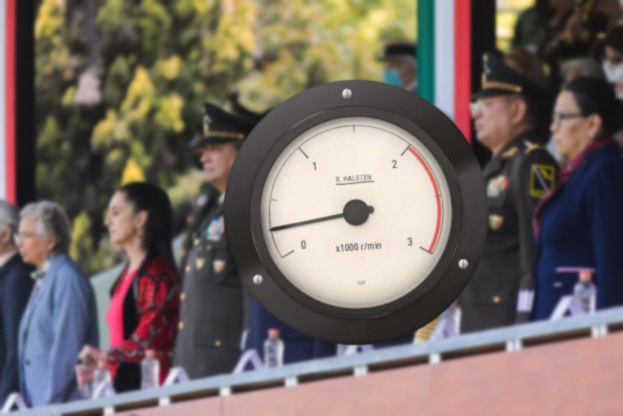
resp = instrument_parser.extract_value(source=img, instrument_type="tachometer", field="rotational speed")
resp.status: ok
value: 250 rpm
